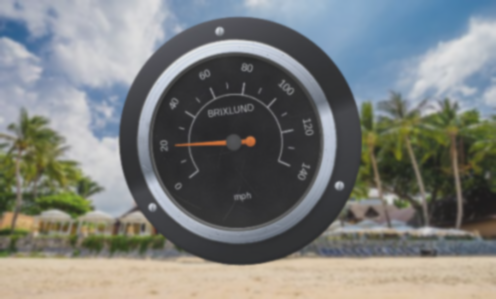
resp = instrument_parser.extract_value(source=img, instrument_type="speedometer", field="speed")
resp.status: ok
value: 20 mph
